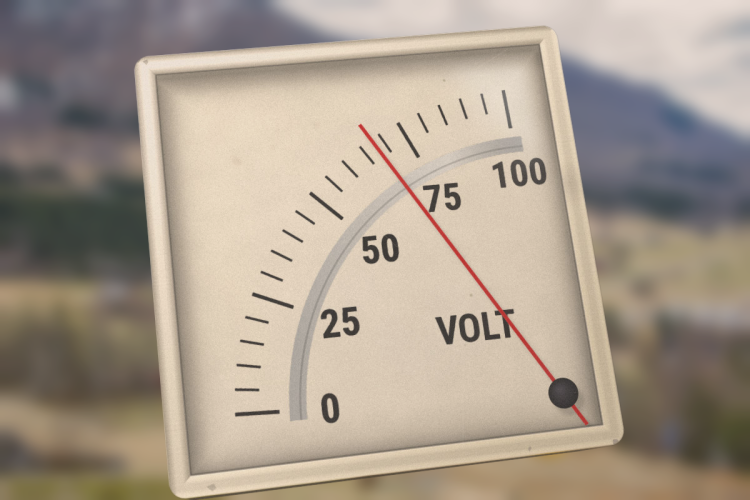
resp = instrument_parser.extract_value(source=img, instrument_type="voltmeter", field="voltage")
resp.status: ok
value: 67.5 V
